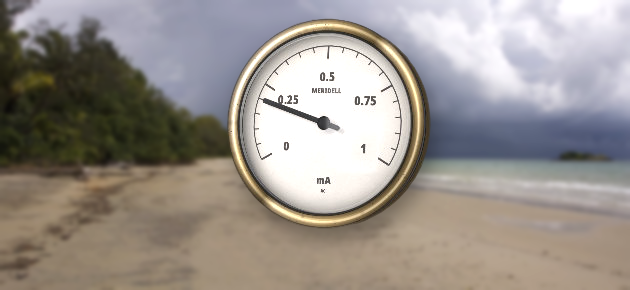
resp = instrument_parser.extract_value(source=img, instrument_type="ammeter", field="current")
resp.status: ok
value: 0.2 mA
